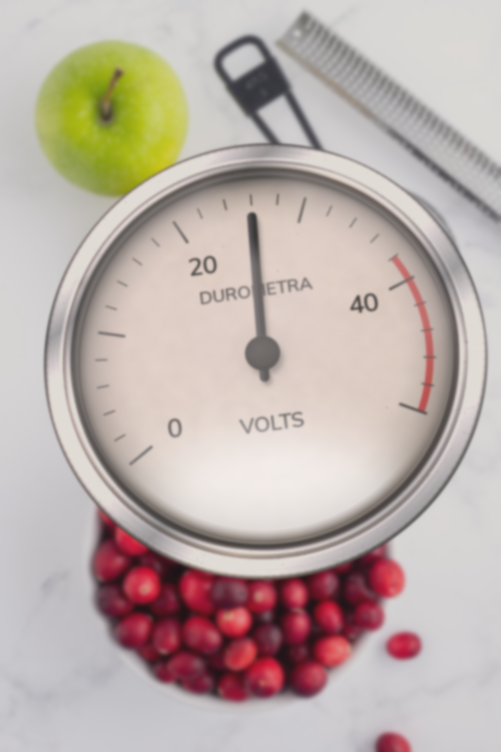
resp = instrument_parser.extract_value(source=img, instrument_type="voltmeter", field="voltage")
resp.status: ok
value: 26 V
